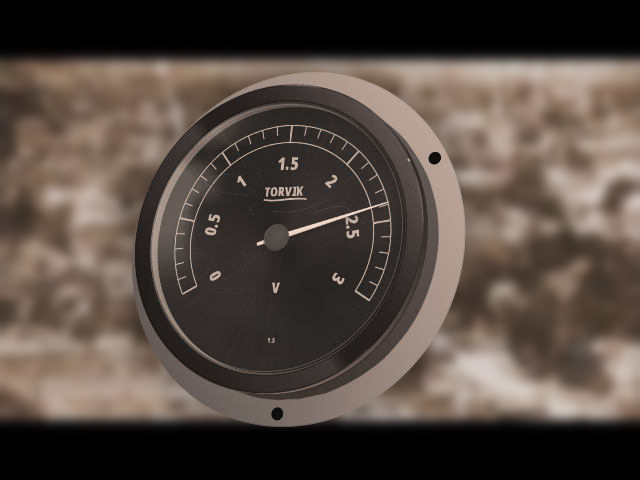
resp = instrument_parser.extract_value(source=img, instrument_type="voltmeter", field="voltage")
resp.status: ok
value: 2.4 V
